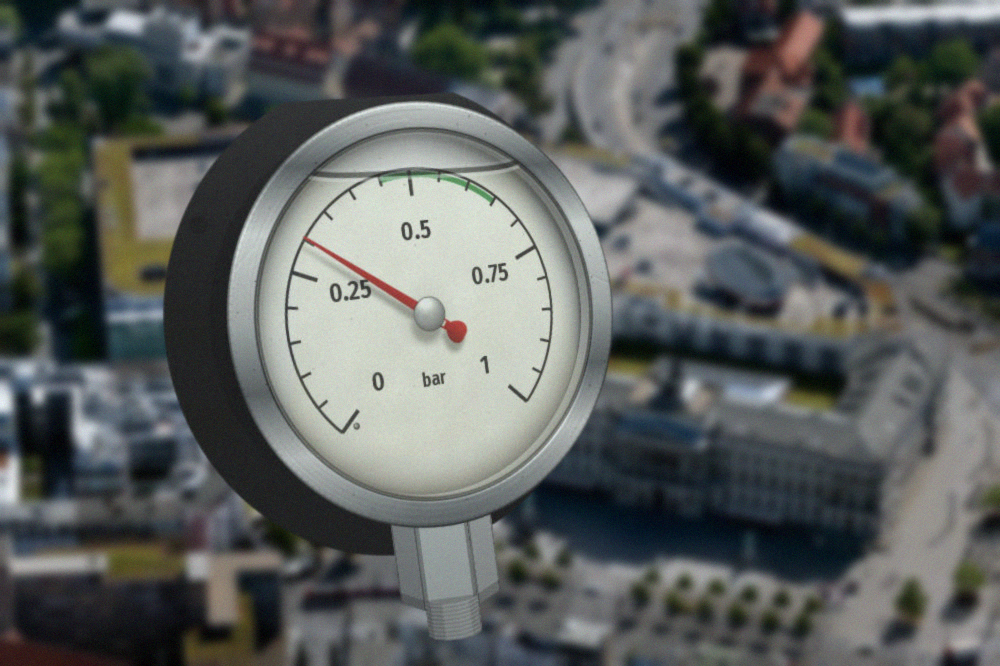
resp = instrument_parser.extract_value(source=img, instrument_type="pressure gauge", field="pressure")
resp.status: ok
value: 0.3 bar
